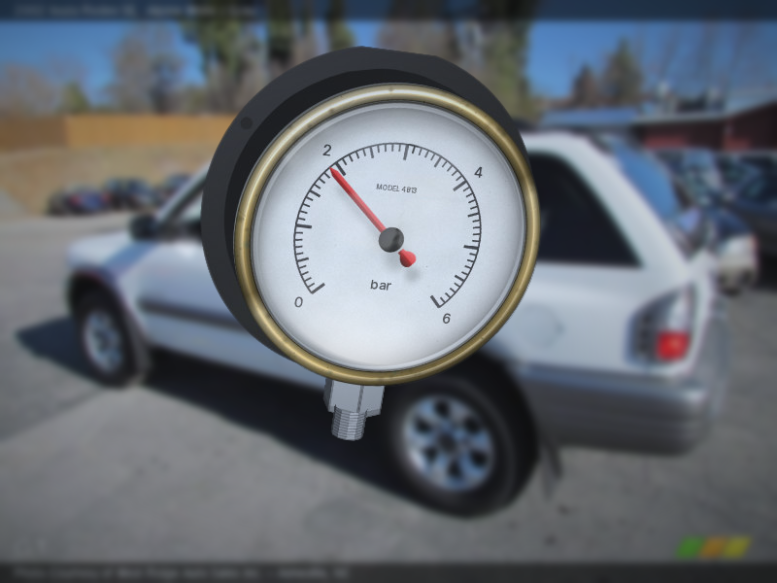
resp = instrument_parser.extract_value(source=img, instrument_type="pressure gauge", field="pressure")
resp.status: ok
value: 1.9 bar
